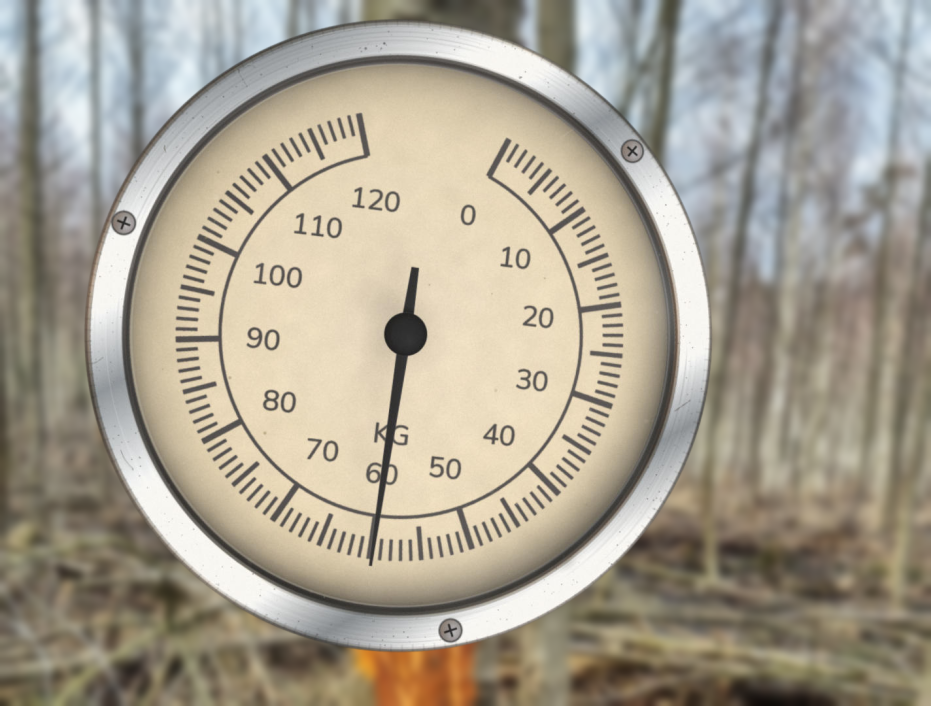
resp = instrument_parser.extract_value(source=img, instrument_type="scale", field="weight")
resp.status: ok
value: 60 kg
